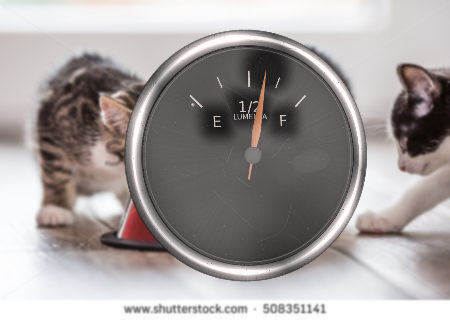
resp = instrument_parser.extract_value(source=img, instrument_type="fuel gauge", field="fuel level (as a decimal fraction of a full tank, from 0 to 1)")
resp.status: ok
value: 0.625
